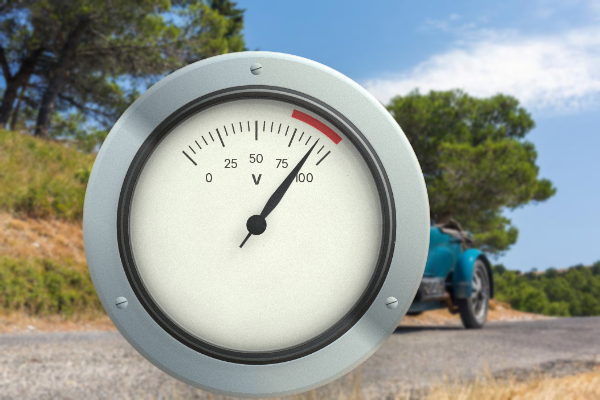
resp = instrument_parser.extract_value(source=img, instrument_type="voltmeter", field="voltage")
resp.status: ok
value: 90 V
